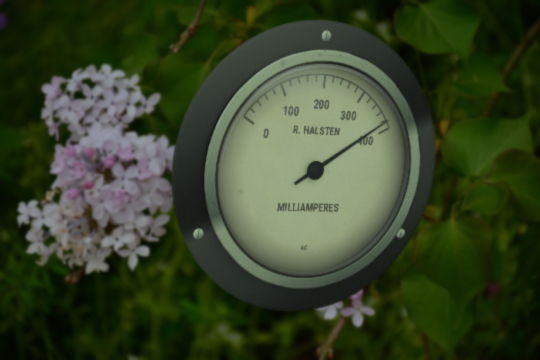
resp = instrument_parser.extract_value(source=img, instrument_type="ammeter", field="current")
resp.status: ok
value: 380 mA
